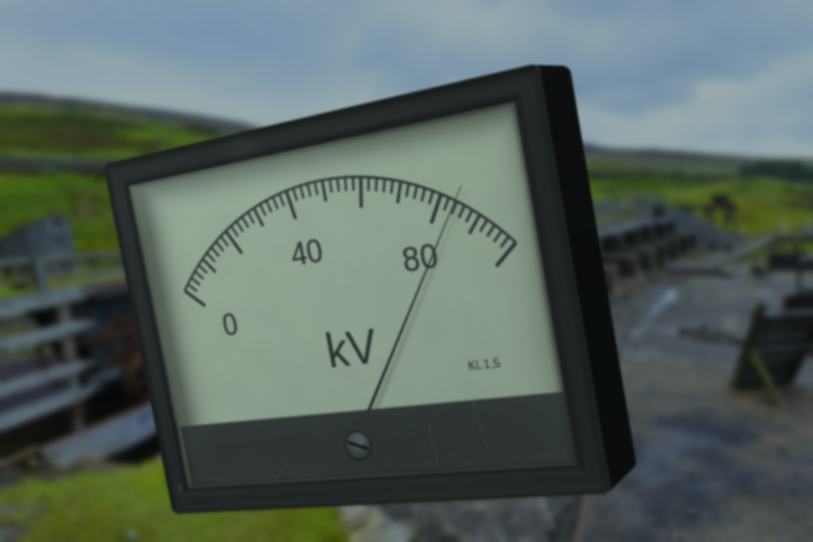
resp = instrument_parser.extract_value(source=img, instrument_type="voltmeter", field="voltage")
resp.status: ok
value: 84 kV
